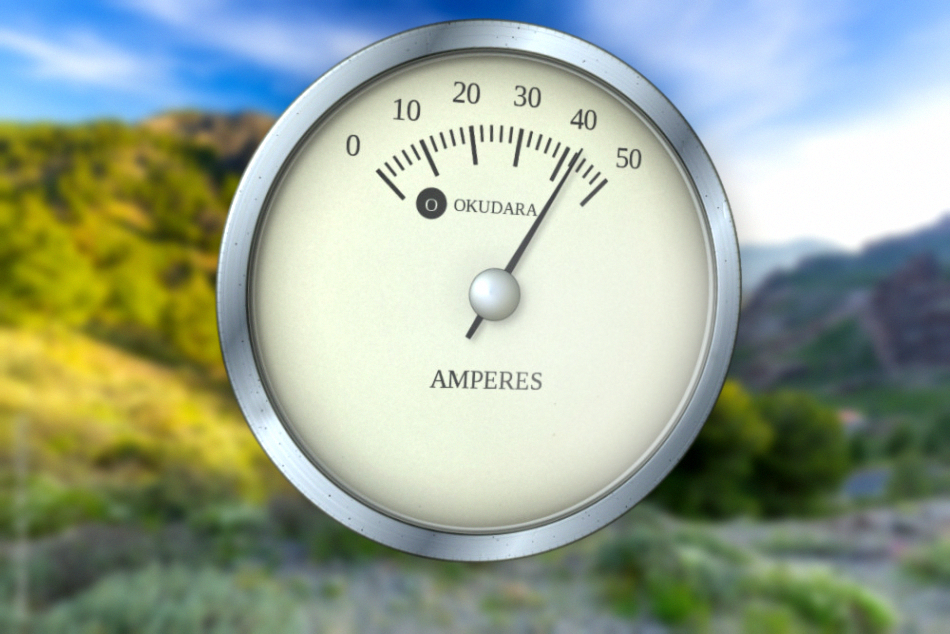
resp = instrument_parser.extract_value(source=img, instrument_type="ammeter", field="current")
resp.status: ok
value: 42 A
